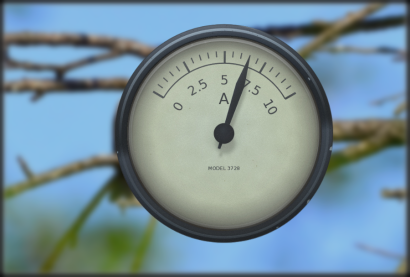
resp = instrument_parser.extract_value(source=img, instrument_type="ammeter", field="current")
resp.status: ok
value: 6.5 A
